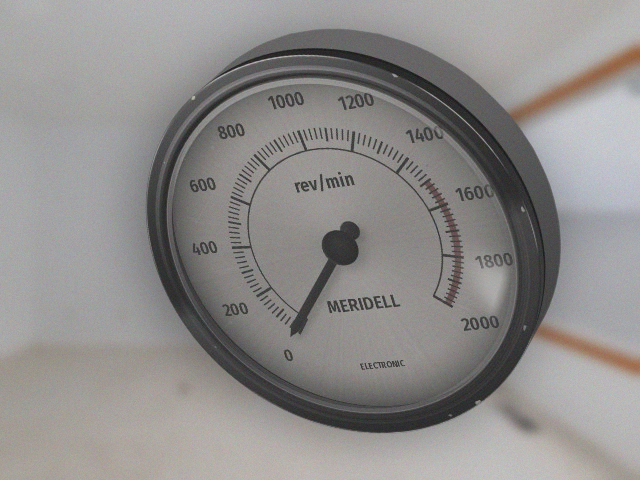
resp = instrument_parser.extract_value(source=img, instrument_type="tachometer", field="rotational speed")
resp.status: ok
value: 20 rpm
